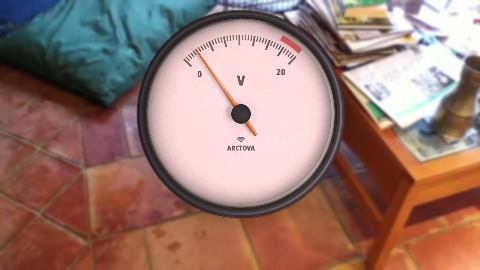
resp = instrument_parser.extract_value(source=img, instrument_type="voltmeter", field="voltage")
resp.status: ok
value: 2.5 V
